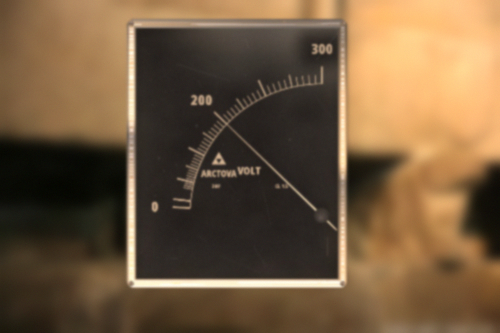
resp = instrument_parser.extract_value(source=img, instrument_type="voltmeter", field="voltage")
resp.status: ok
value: 200 V
